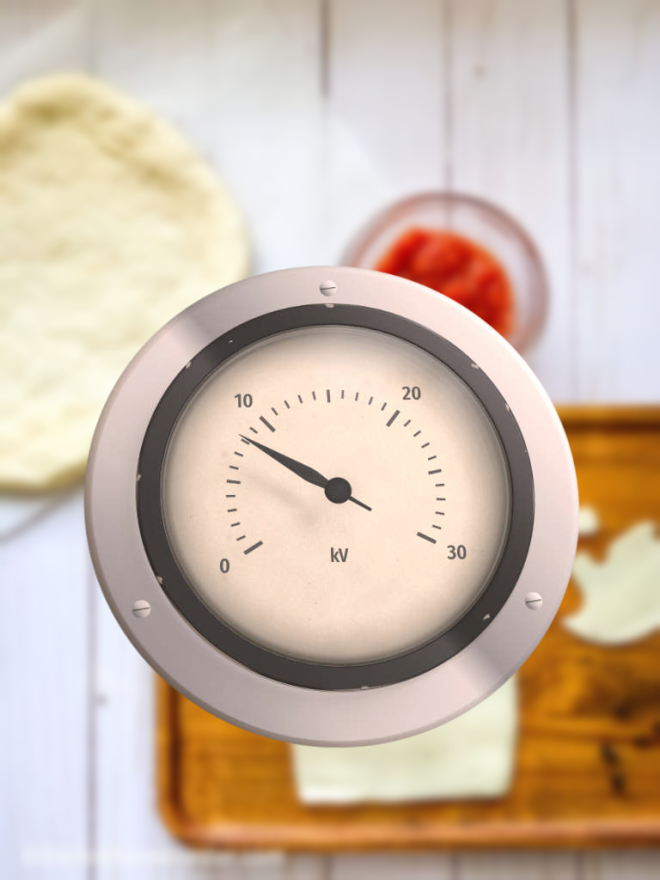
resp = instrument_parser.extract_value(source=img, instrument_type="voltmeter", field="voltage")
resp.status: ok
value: 8 kV
